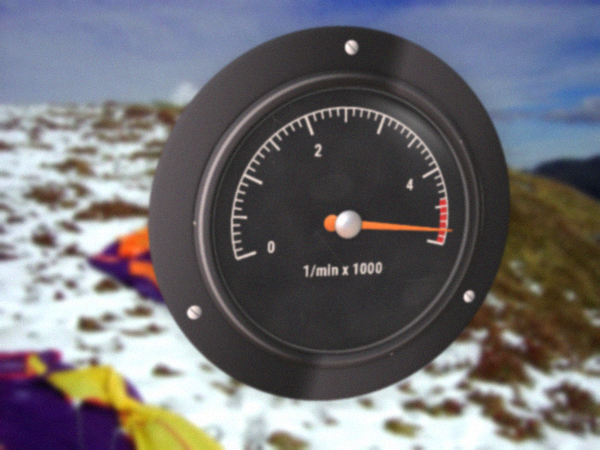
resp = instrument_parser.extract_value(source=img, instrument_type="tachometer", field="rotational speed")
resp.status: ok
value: 4800 rpm
